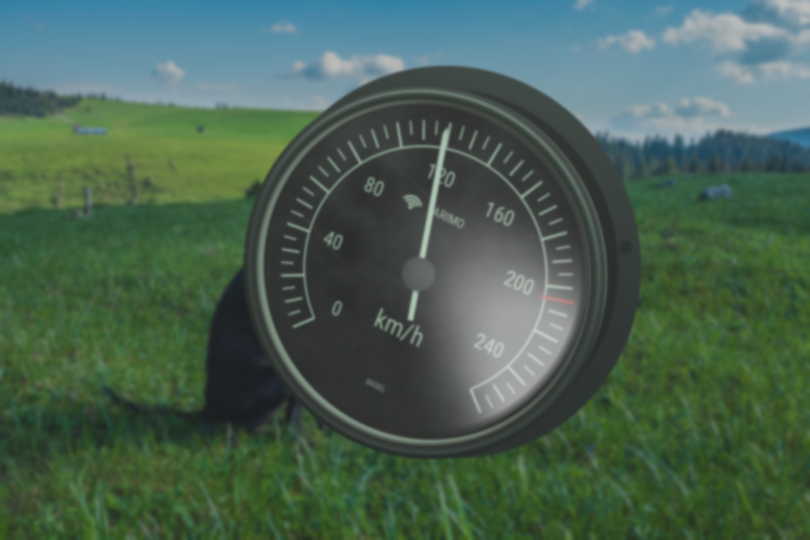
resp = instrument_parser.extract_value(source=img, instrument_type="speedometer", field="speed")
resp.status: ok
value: 120 km/h
